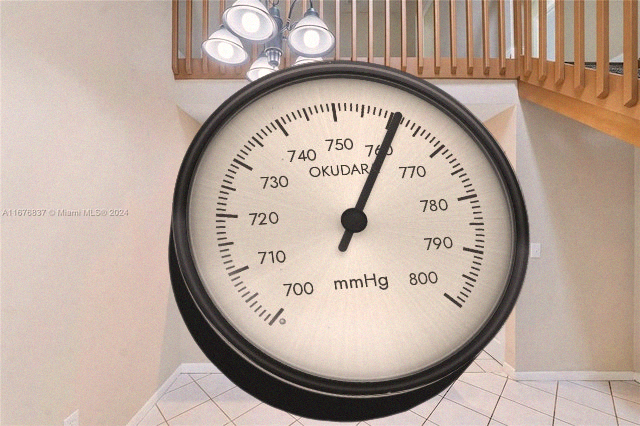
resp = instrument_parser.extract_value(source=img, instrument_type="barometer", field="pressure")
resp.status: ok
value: 761 mmHg
